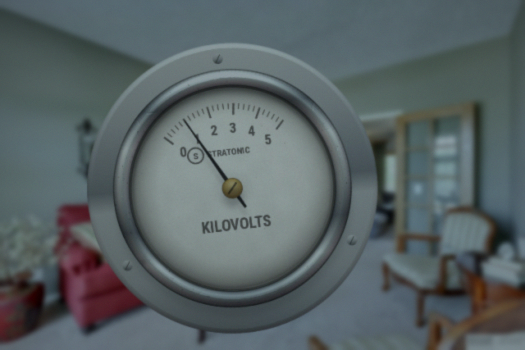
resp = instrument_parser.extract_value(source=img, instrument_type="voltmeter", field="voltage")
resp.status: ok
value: 1 kV
